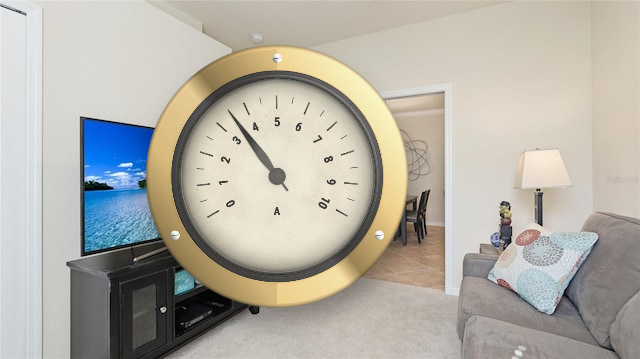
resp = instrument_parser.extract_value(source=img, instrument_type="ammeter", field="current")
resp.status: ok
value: 3.5 A
